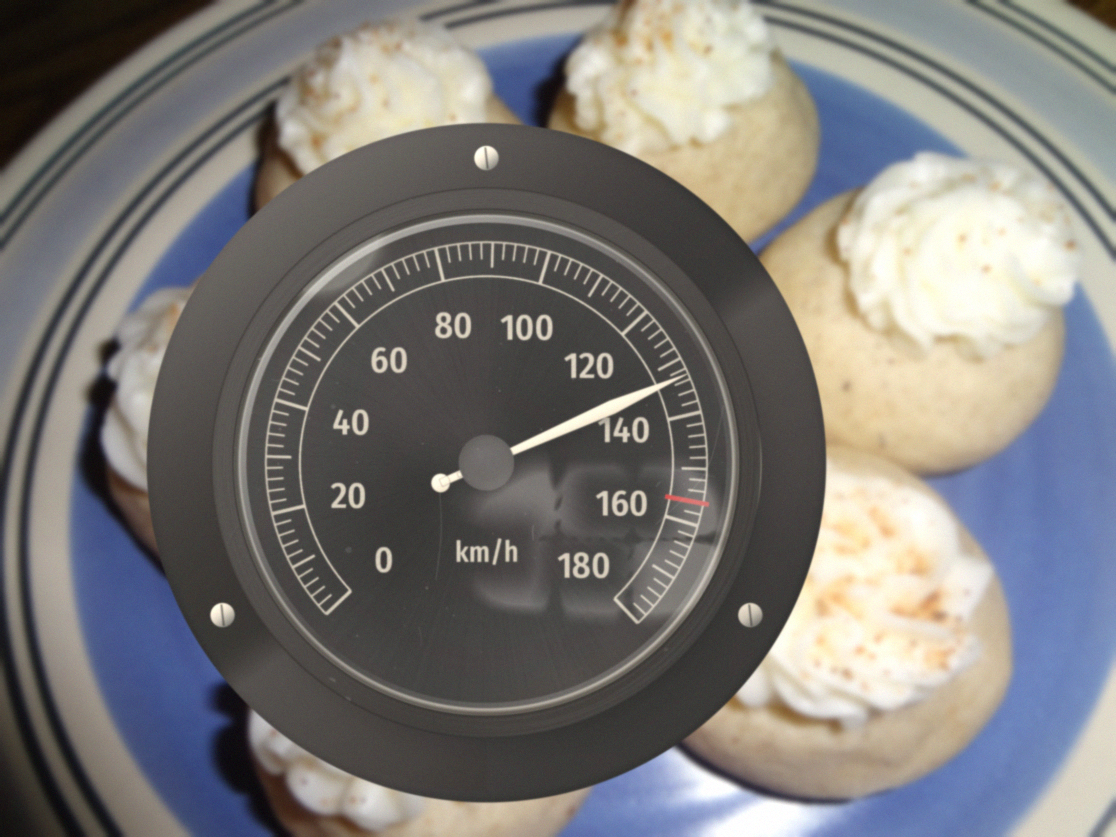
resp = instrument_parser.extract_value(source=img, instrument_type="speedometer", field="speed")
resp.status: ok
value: 133 km/h
